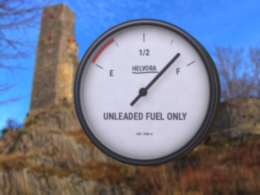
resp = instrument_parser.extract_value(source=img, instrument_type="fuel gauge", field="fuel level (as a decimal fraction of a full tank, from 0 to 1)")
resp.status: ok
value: 0.875
